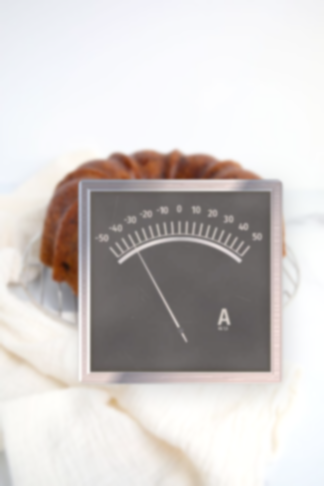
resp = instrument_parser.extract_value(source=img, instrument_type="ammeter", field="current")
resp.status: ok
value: -35 A
